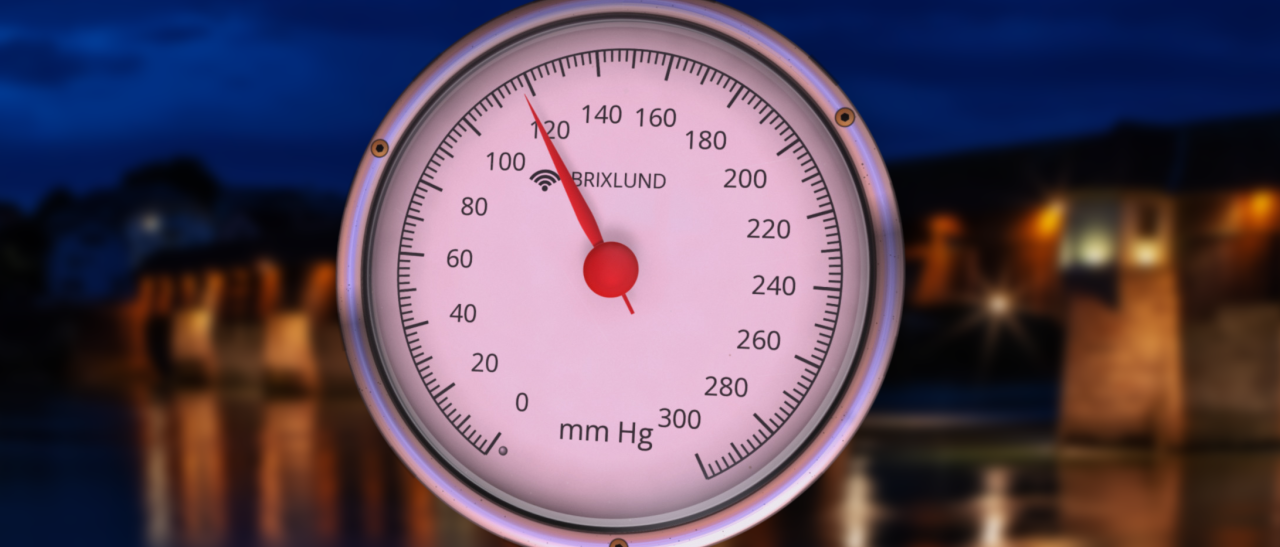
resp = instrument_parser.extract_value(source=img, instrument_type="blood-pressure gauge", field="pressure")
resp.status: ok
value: 118 mmHg
